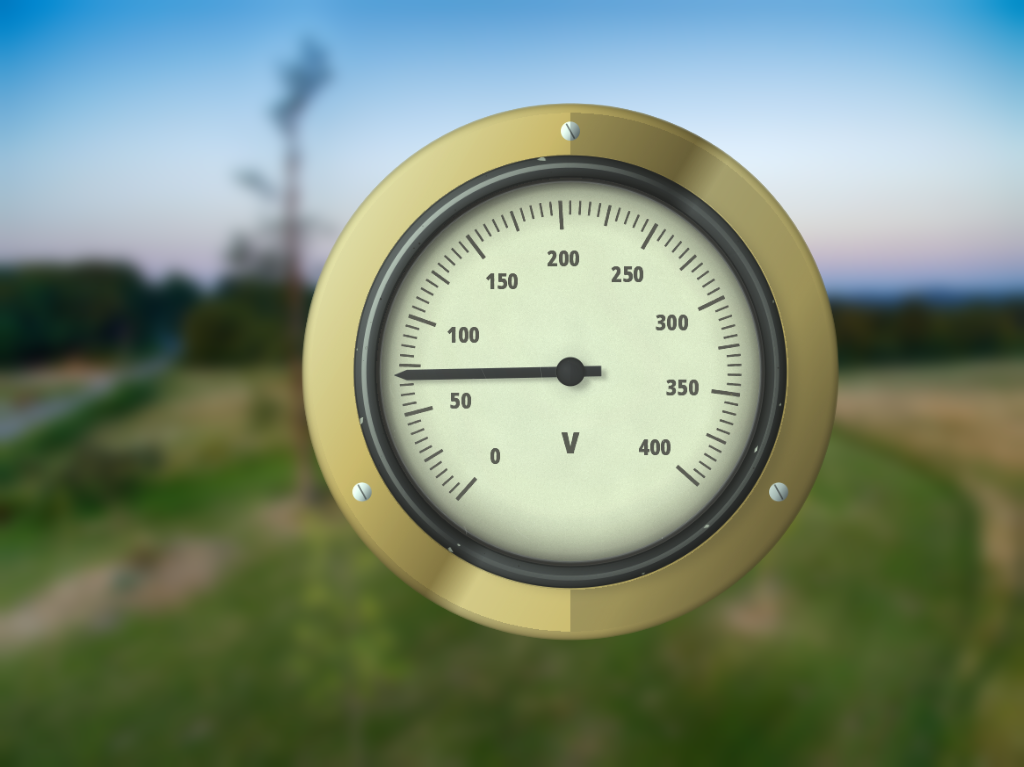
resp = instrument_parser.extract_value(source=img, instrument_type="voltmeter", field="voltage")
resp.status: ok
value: 70 V
